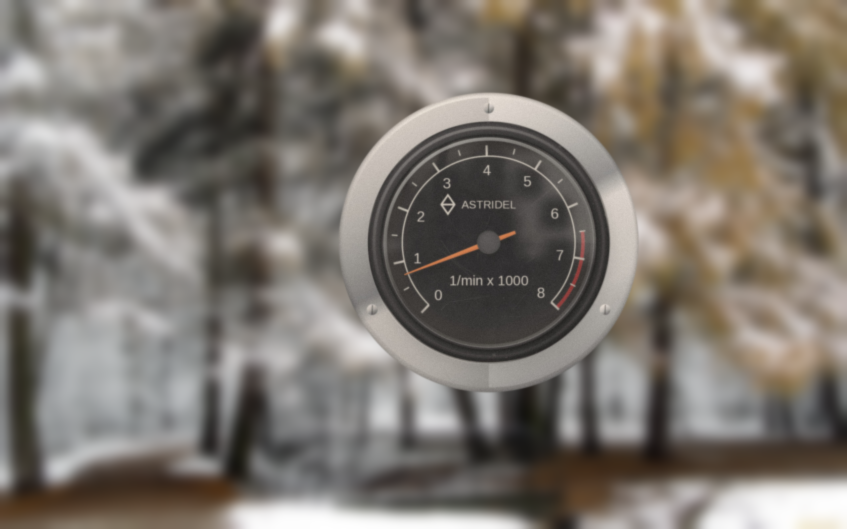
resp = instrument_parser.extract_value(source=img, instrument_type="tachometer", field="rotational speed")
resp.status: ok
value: 750 rpm
